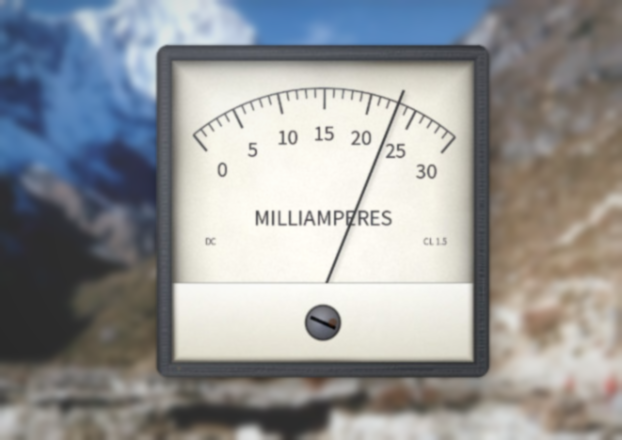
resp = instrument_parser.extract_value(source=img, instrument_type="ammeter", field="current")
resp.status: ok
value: 23 mA
